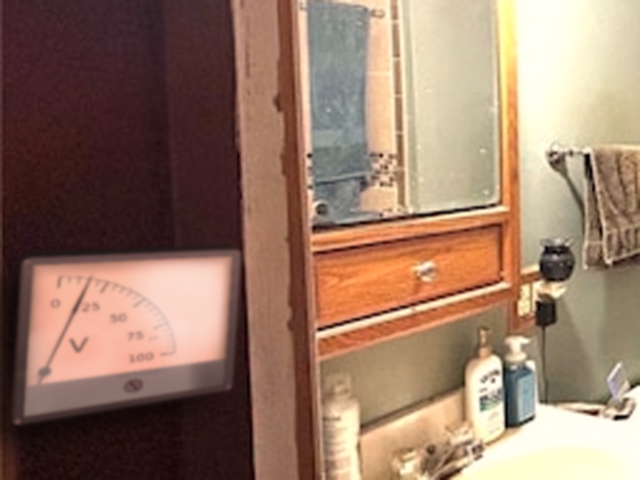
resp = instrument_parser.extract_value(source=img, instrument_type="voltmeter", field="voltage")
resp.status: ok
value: 15 V
